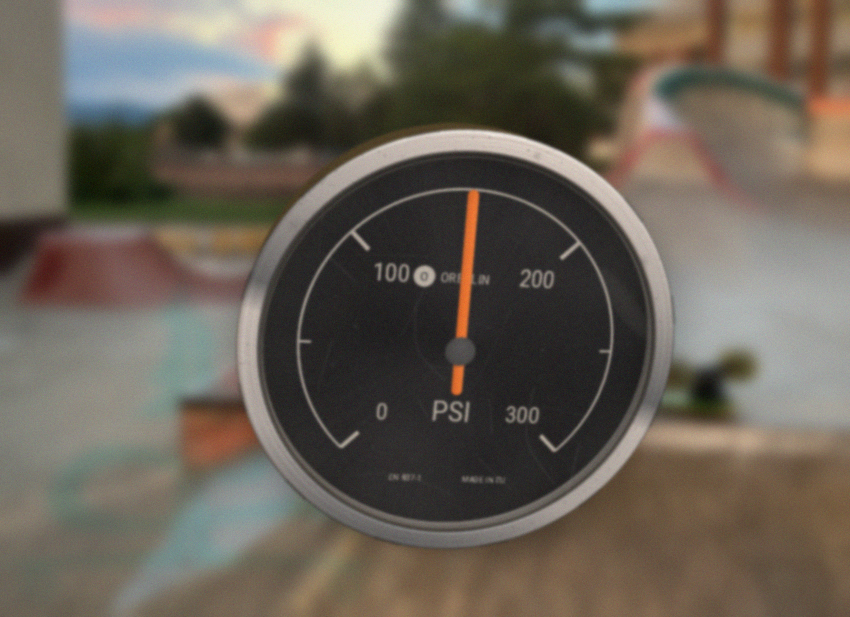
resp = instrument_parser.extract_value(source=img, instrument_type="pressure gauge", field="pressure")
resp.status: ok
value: 150 psi
